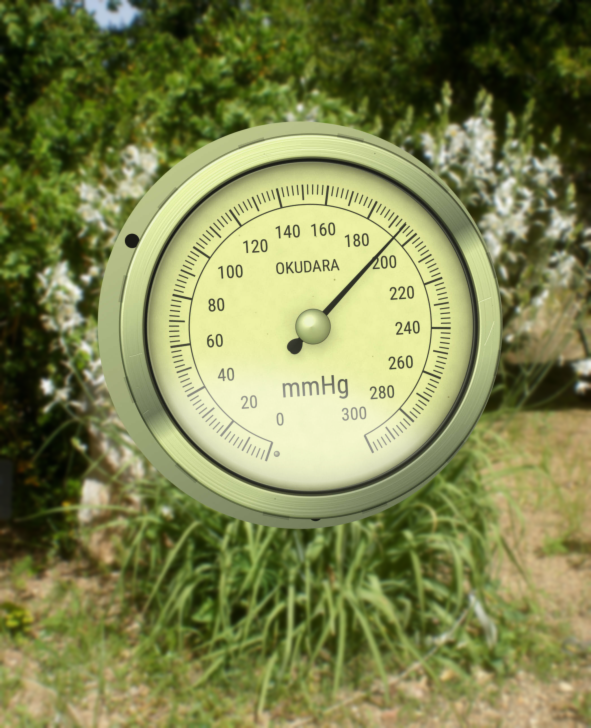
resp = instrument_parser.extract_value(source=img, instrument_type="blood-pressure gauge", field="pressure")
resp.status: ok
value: 194 mmHg
